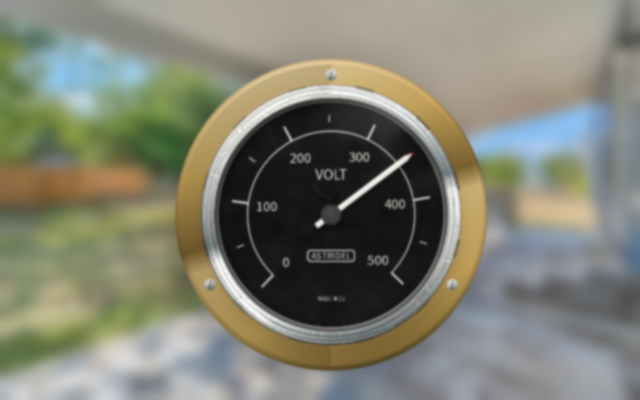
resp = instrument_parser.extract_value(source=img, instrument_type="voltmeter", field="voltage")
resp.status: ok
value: 350 V
